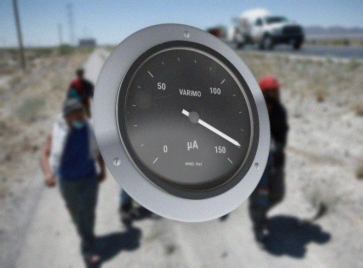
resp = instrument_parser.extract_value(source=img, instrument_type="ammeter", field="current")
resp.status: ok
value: 140 µA
